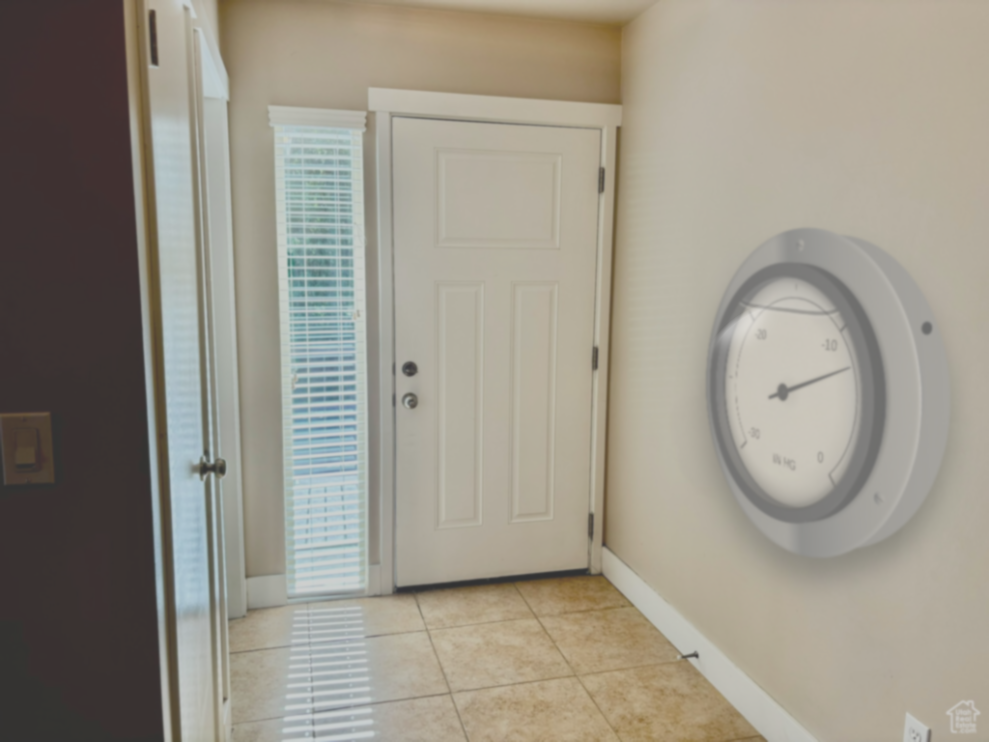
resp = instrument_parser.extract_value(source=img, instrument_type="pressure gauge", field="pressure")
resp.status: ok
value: -7.5 inHg
